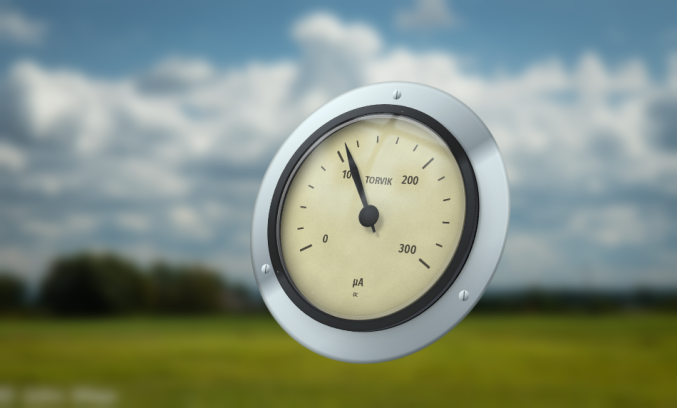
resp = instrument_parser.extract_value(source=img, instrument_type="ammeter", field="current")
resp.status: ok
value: 110 µA
